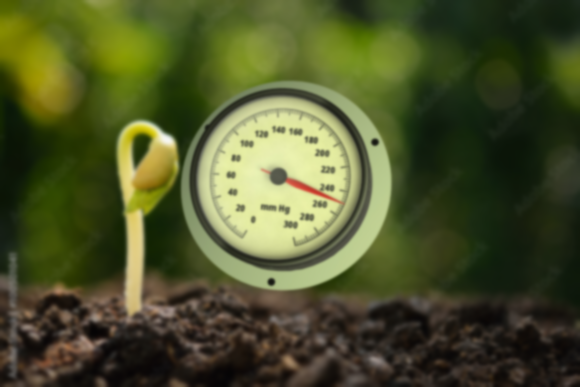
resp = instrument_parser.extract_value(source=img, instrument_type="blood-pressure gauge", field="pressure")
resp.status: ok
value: 250 mmHg
